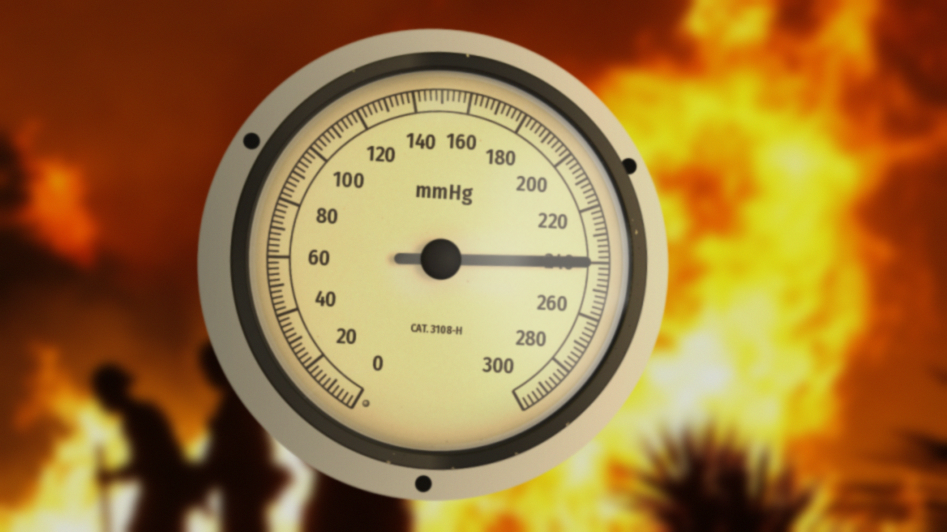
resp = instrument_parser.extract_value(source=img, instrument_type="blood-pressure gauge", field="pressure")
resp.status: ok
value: 240 mmHg
